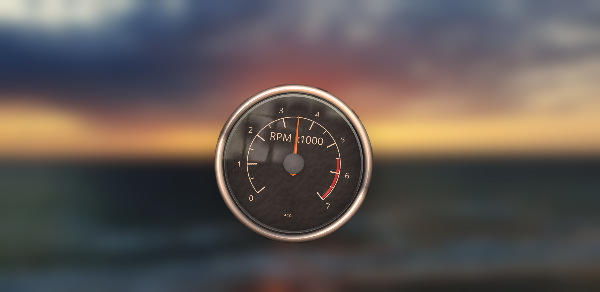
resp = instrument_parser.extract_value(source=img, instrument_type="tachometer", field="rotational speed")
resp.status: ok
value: 3500 rpm
